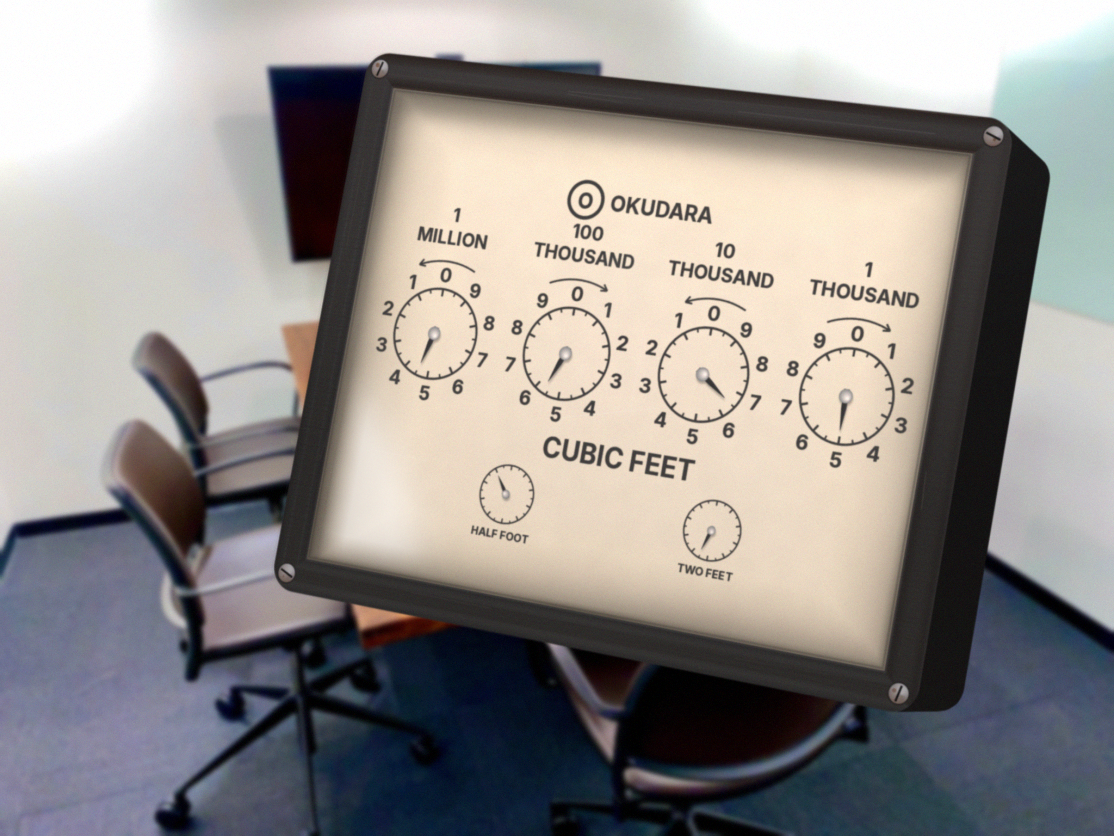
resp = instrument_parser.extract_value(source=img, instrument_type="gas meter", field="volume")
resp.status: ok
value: 456500 ft³
